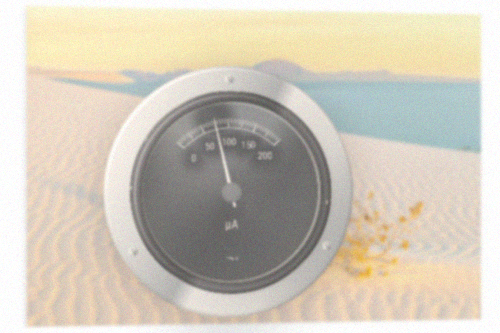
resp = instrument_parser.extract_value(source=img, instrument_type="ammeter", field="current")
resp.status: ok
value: 75 µA
